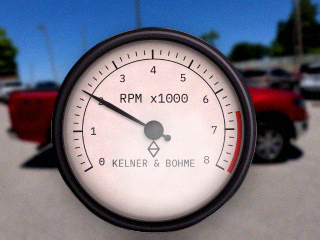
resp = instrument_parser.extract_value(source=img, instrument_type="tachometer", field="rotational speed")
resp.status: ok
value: 2000 rpm
